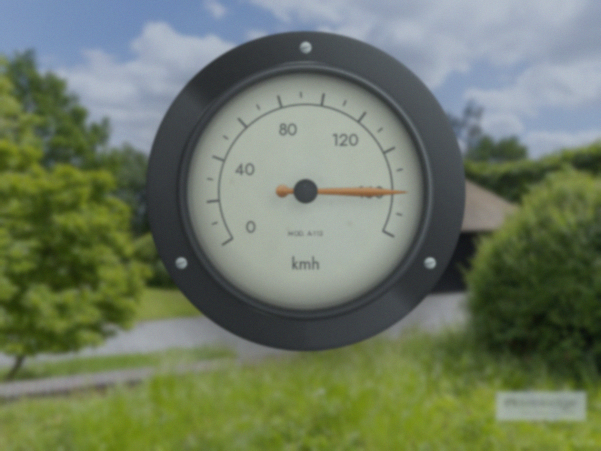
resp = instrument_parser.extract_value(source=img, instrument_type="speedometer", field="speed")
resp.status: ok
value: 160 km/h
